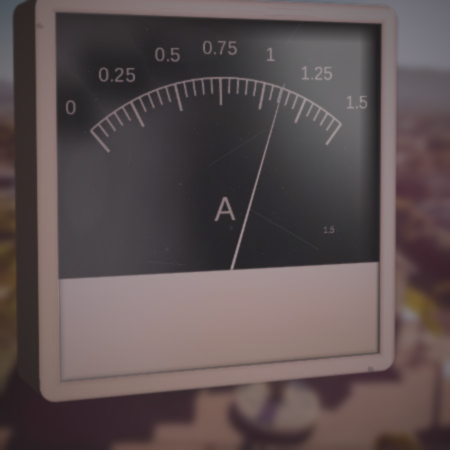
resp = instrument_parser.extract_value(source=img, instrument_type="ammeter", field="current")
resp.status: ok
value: 1.1 A
